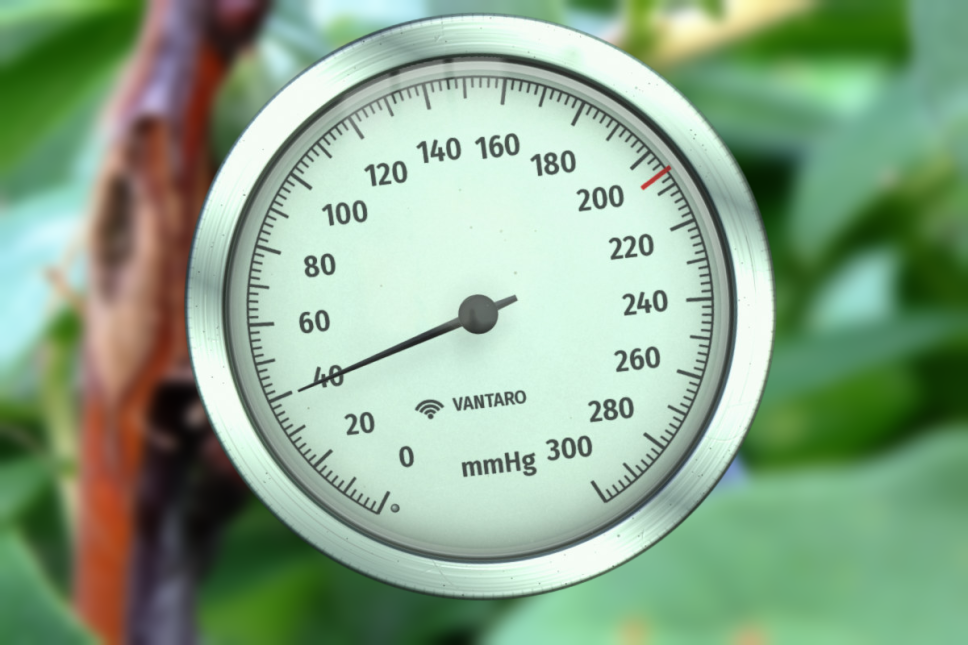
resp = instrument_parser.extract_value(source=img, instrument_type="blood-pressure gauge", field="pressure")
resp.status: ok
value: 40 mmHg
